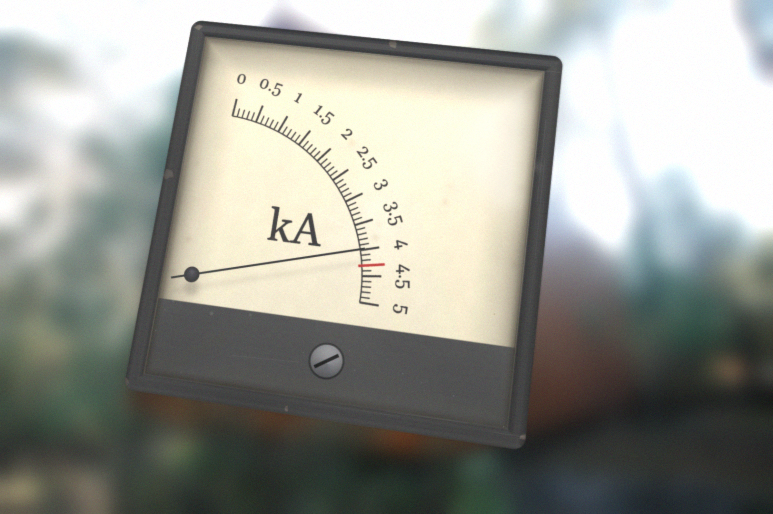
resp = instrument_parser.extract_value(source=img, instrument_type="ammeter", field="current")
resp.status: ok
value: 4 kA
